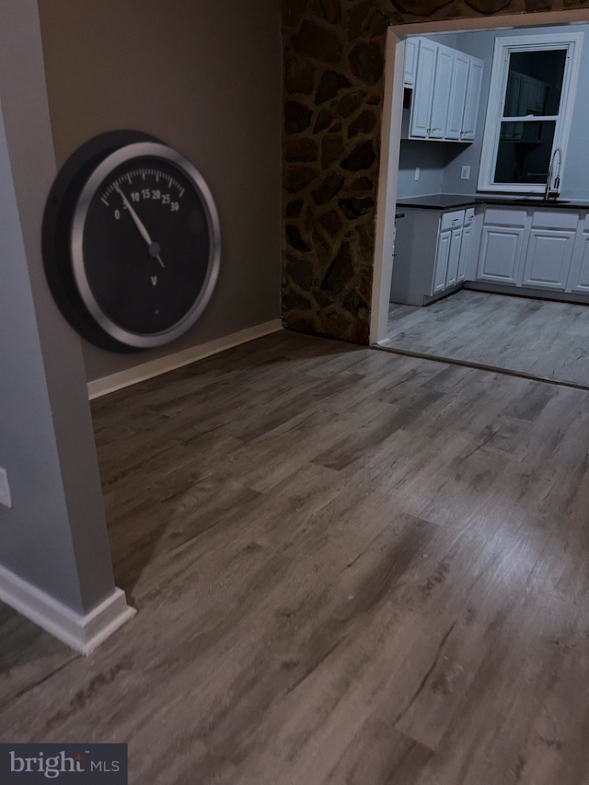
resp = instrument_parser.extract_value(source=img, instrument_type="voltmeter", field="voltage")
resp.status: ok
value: 5 V
